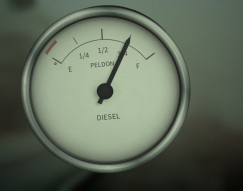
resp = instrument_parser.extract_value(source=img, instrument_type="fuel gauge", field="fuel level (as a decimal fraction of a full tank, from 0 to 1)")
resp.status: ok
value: 0.75
